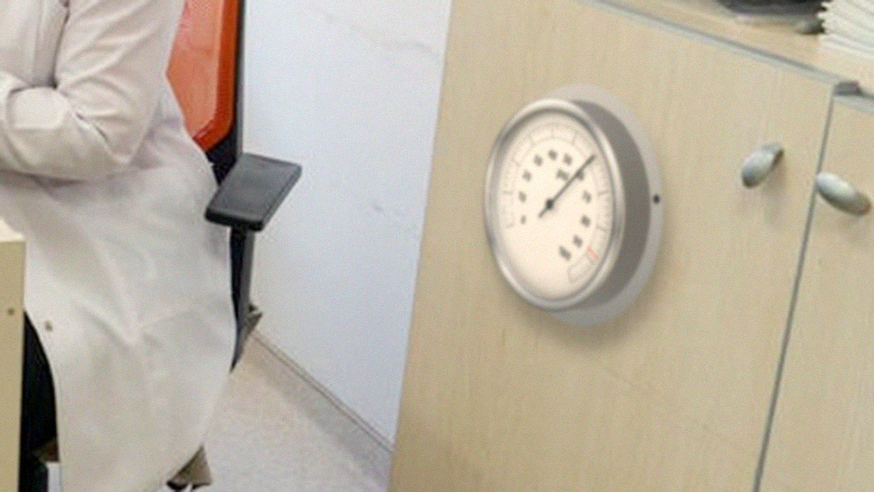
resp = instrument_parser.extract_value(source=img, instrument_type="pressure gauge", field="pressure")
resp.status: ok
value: 60 psi
